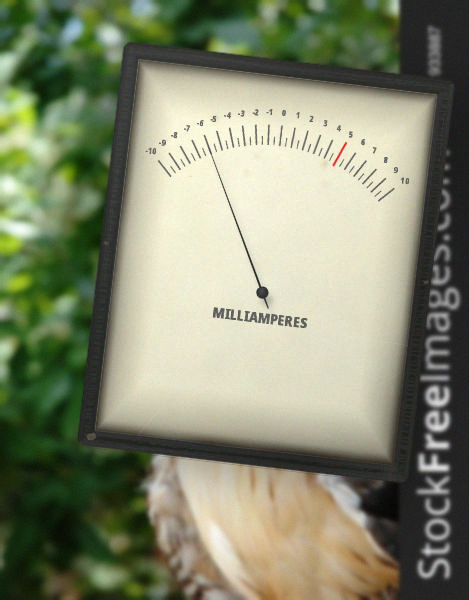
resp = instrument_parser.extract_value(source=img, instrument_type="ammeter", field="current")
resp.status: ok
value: -6 mA
